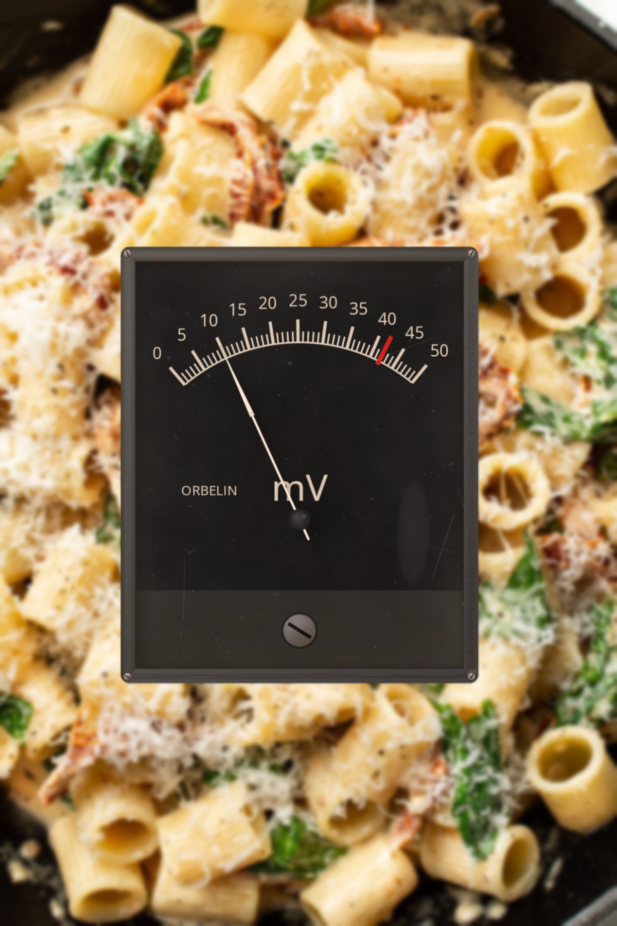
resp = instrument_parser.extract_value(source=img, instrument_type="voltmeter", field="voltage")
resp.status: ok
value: 10 mV
